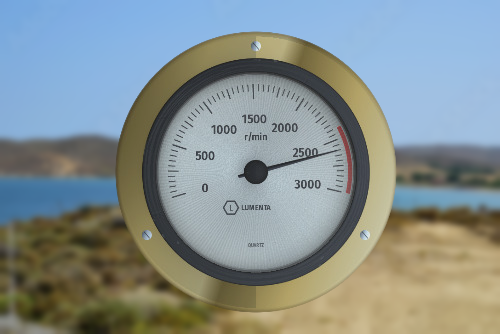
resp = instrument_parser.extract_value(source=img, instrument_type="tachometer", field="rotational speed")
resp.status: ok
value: 2600 rpm
